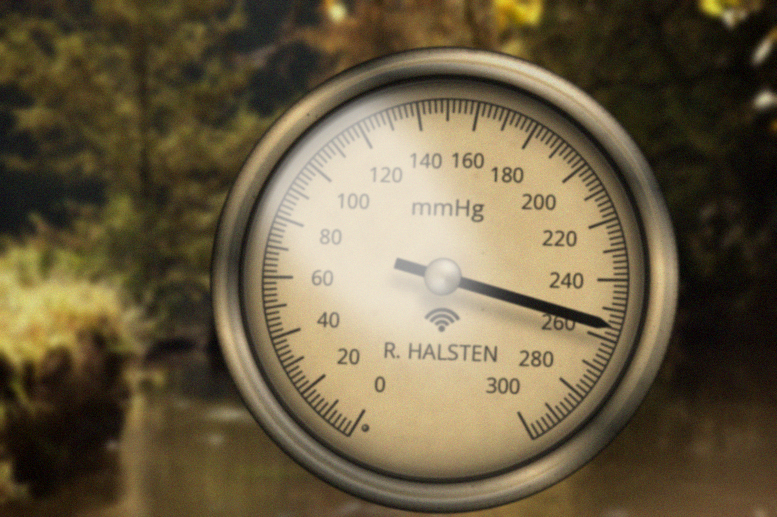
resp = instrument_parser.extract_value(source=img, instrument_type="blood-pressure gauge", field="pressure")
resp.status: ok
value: 256 mmHg
